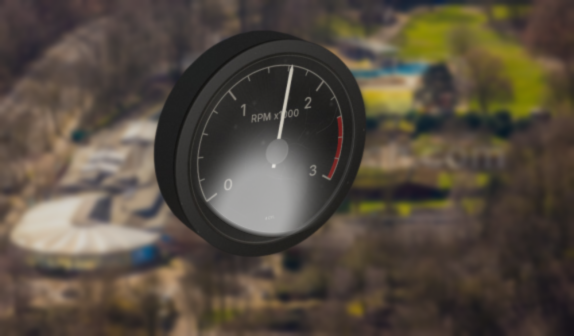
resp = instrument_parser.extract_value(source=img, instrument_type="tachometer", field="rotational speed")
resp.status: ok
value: 1600 rpm
